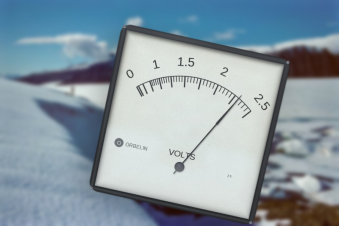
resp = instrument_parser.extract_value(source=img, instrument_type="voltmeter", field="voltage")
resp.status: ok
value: 2.3 V
